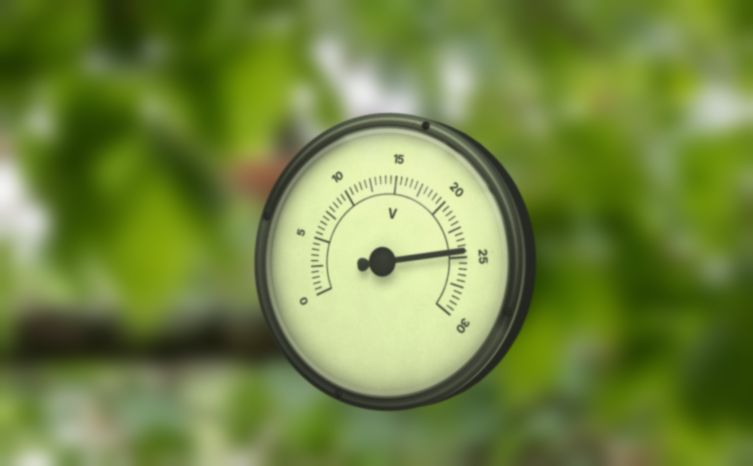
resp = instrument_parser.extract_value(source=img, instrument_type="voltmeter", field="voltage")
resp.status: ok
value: 24.5 V
